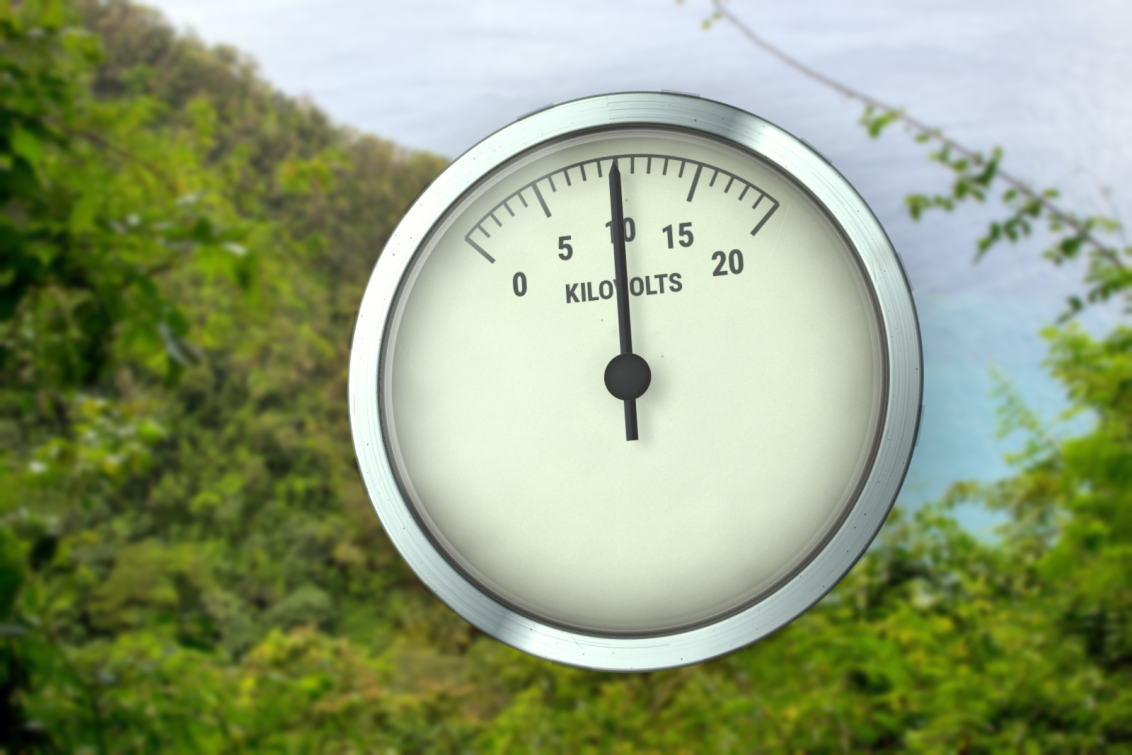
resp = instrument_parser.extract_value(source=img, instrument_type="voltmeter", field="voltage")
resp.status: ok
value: 10 kV
